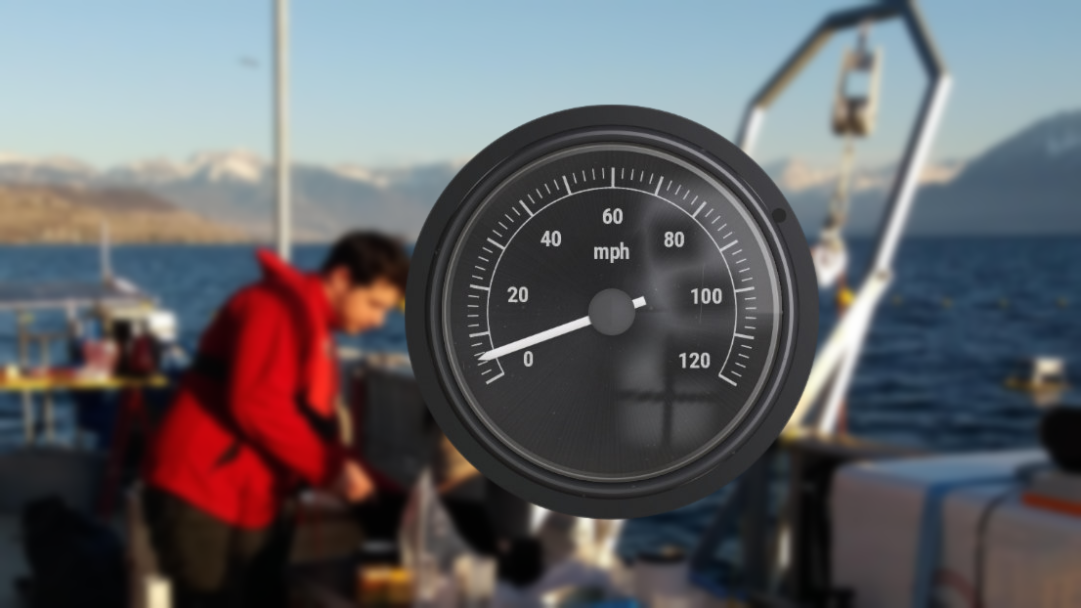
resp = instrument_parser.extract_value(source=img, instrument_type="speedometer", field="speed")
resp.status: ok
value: 5 mph
